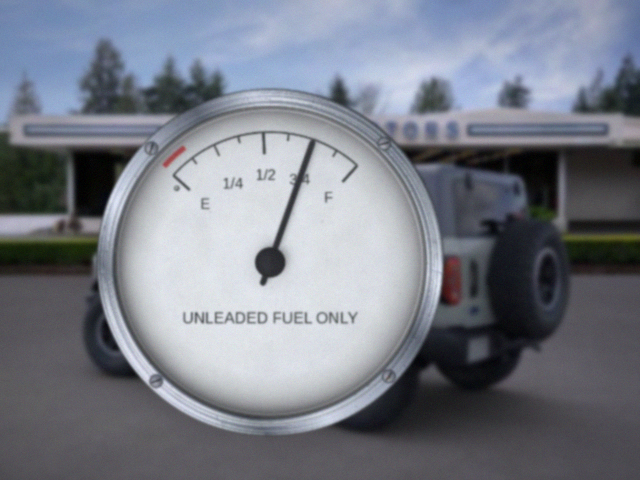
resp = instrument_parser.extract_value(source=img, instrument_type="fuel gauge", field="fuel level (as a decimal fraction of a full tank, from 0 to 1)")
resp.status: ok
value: 0.75
